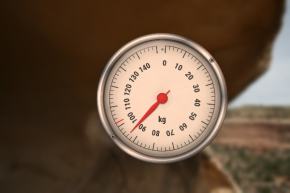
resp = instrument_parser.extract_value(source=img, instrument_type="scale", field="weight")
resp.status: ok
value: 94 kg
